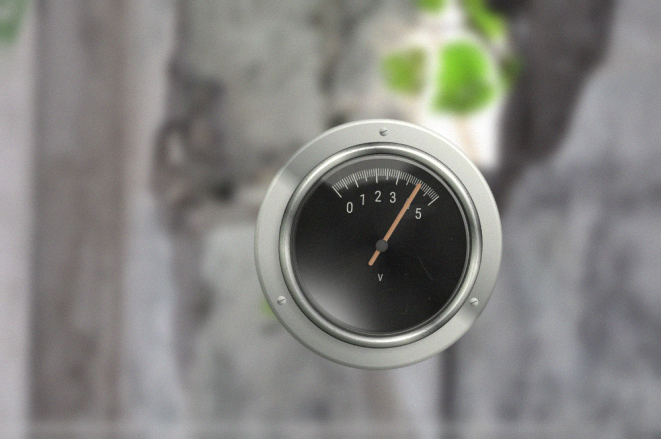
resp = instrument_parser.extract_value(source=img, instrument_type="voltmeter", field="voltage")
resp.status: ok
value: 4 V
